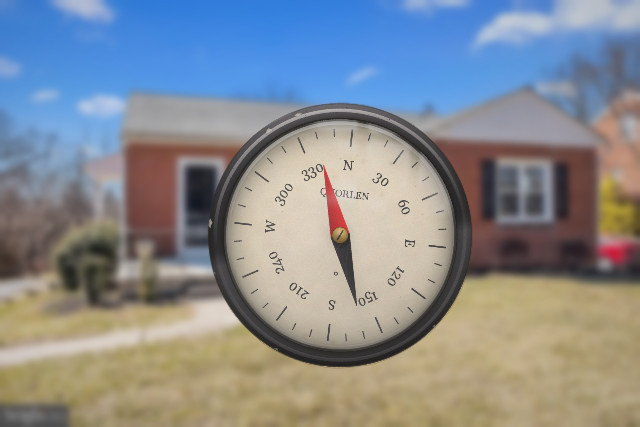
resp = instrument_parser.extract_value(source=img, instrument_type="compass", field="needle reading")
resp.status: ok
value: 340 °
